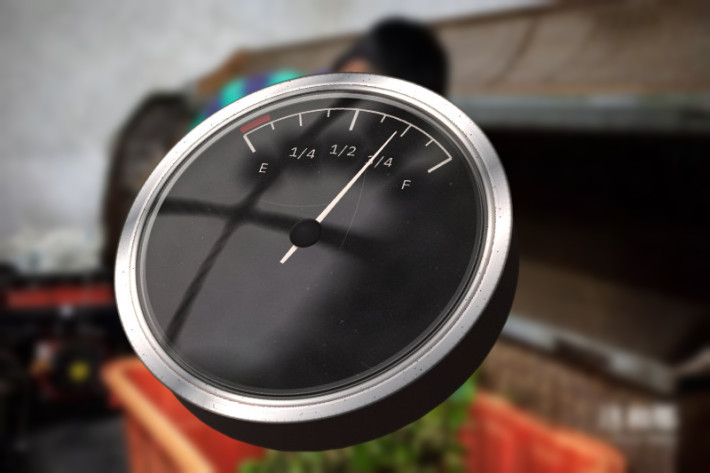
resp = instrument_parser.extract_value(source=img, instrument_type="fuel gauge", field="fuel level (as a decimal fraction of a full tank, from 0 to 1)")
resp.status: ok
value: 0.75
